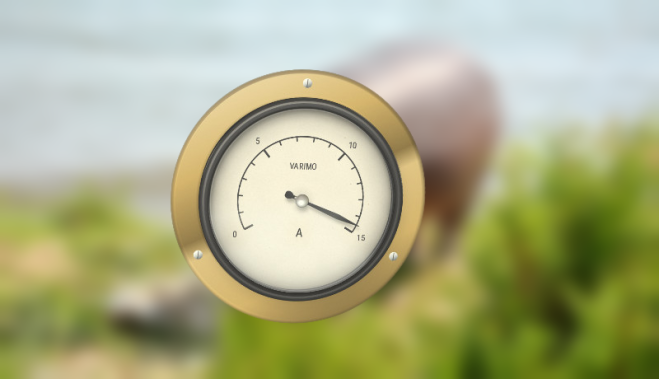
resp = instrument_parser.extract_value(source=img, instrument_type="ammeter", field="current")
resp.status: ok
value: 14.5 A
